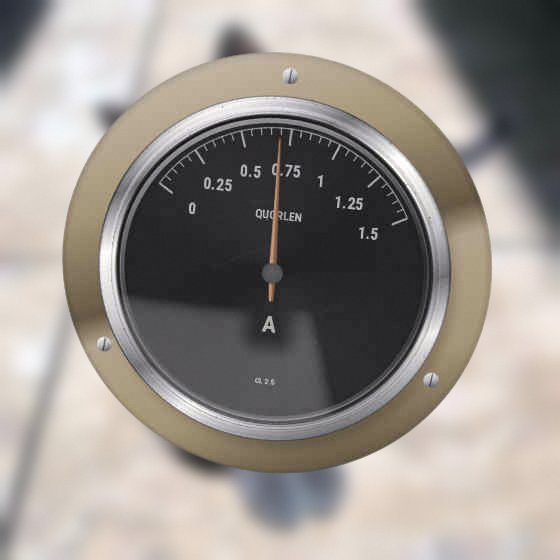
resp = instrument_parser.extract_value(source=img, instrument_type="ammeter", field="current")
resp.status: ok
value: 0.7 A
